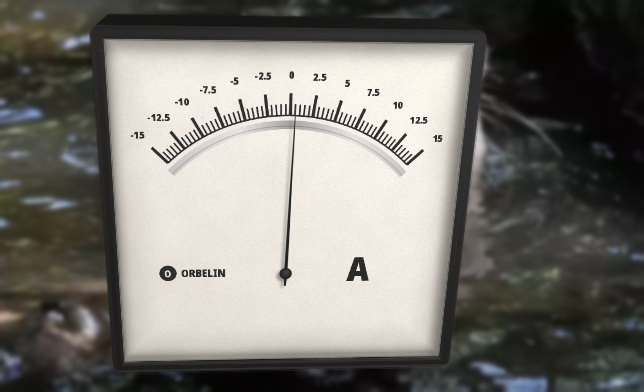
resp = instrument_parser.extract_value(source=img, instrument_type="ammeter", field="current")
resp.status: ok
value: 0.5 A
